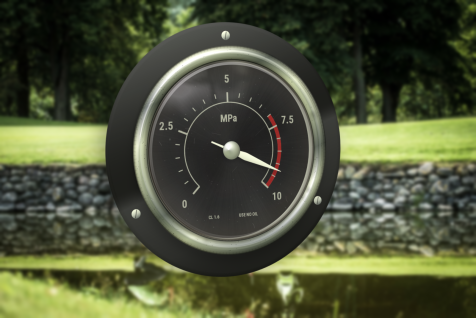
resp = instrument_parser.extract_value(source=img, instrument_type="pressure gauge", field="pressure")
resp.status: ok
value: 9.25 MPa
